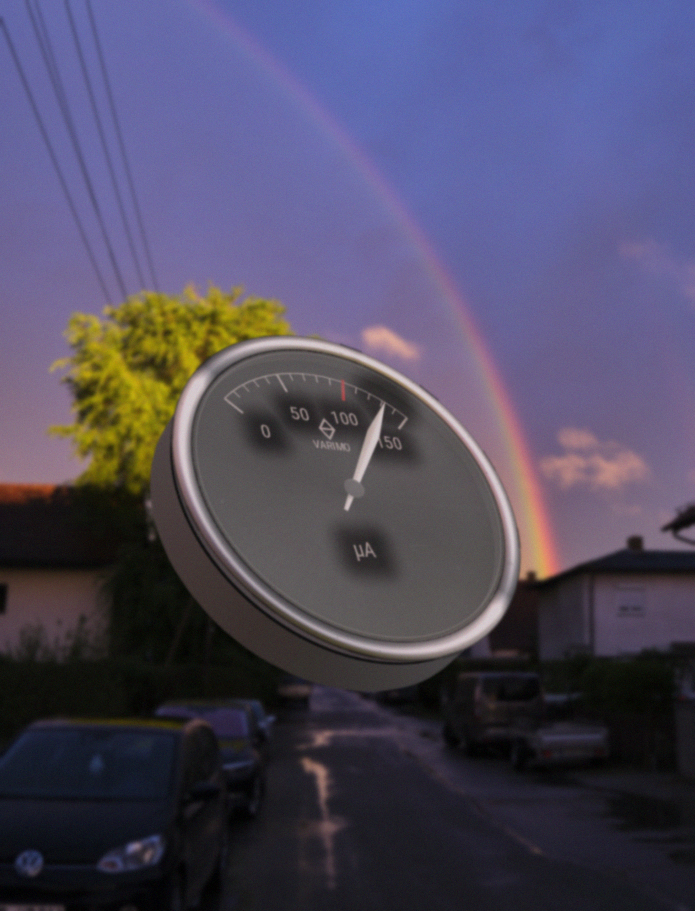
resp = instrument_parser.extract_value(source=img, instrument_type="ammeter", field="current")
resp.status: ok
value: 130 µA
